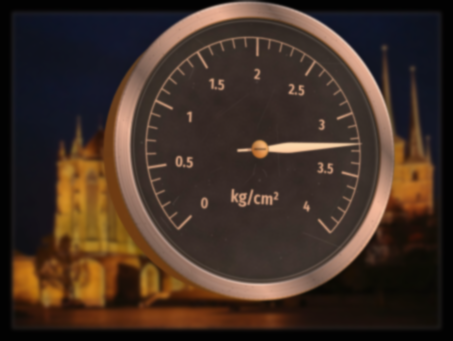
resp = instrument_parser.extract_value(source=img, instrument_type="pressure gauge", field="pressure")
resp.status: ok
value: 3.25 kg/cm²
